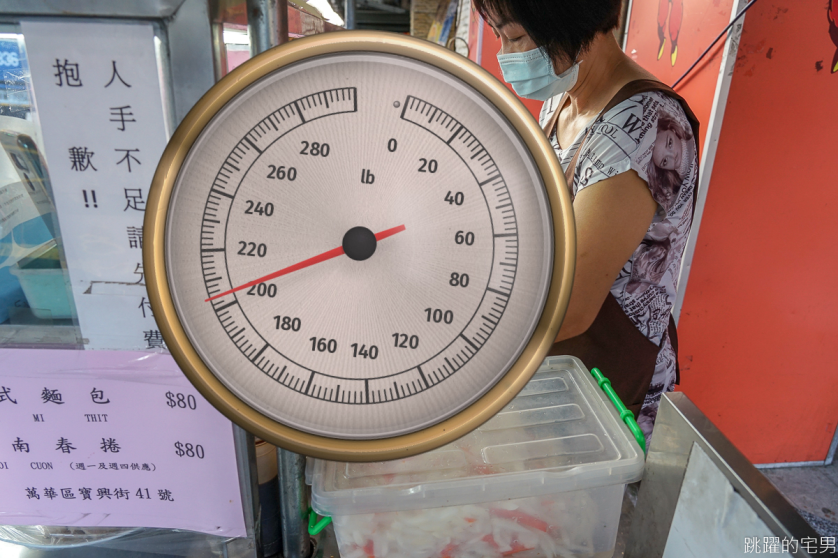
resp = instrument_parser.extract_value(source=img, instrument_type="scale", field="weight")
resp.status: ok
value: 204 lb
